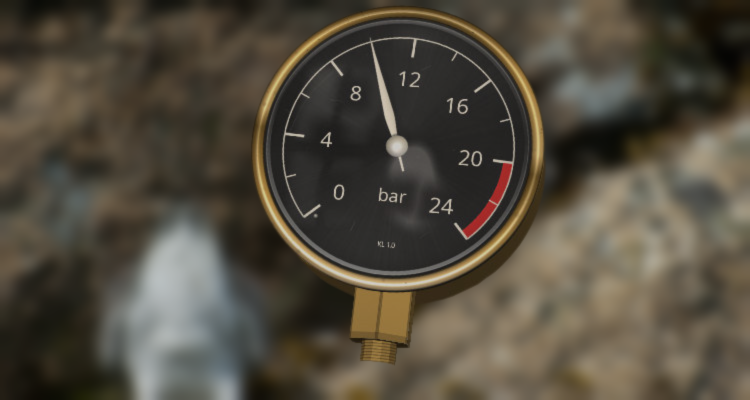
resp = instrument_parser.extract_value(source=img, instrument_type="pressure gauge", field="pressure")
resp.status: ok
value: 10 bar
